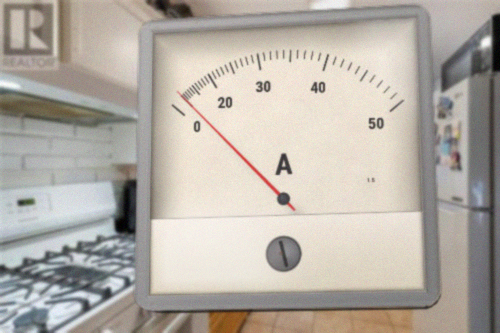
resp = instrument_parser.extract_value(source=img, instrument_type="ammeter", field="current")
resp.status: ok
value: 10 A
